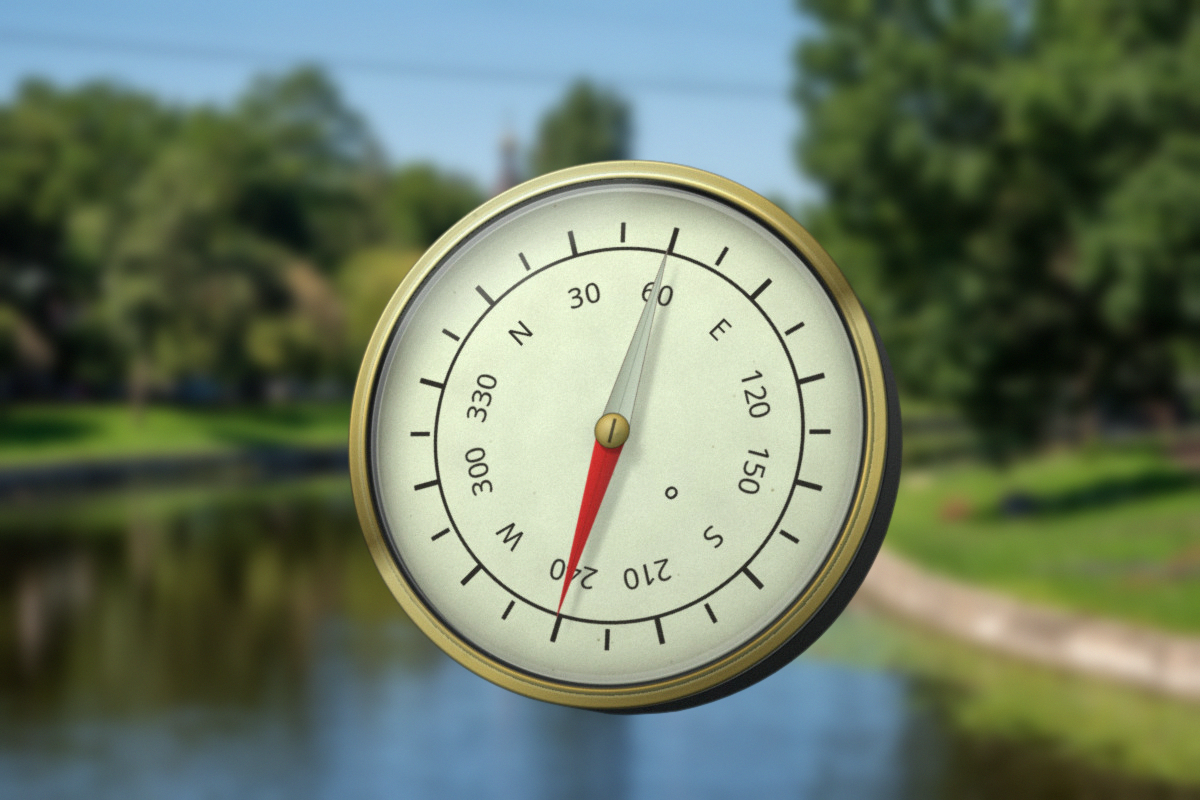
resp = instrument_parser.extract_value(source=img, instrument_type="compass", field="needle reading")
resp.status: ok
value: 240 °
